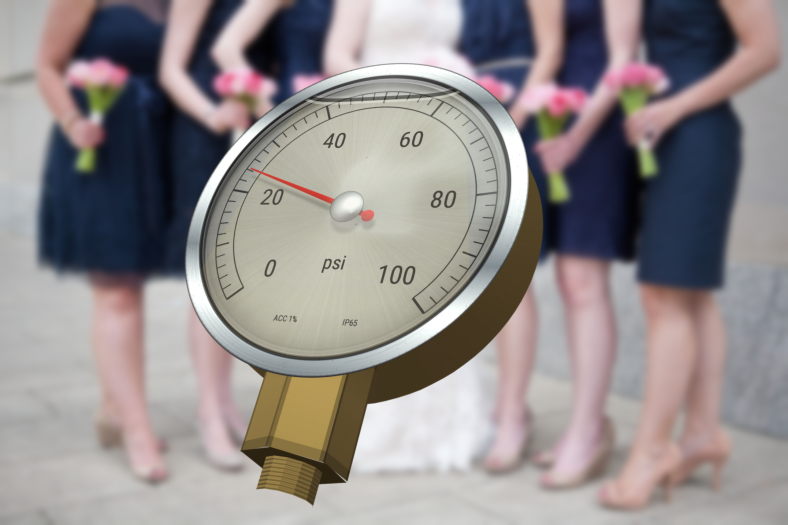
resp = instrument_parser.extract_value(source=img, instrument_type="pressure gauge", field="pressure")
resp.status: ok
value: 24 psi
